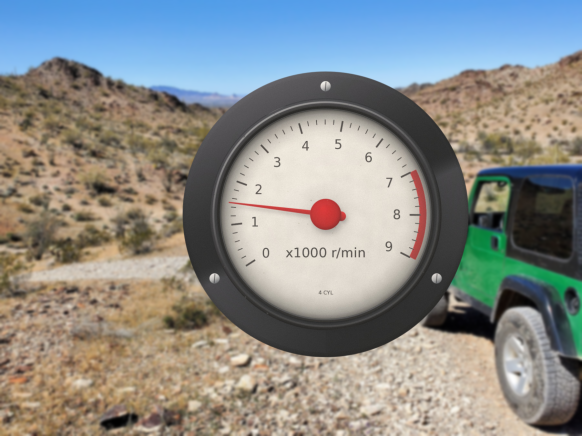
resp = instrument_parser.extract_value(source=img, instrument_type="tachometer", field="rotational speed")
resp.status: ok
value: 1500 rpm
